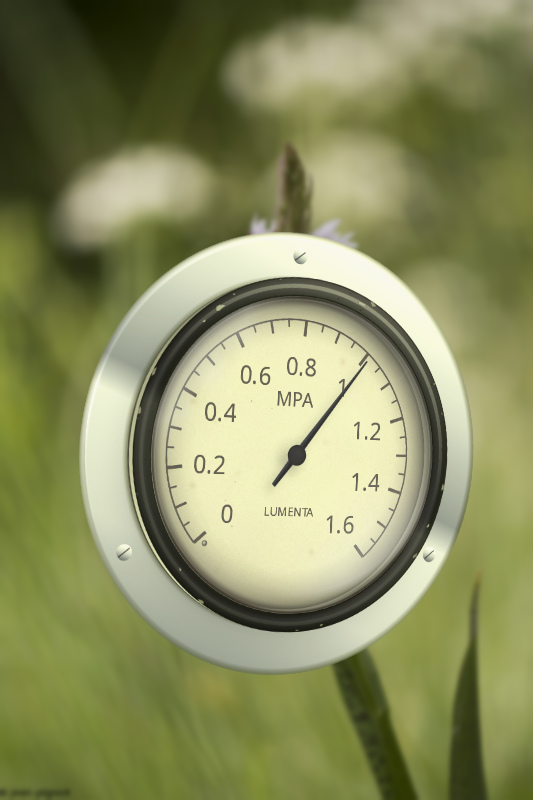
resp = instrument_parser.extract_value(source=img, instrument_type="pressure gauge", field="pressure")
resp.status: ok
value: 1 MPa
